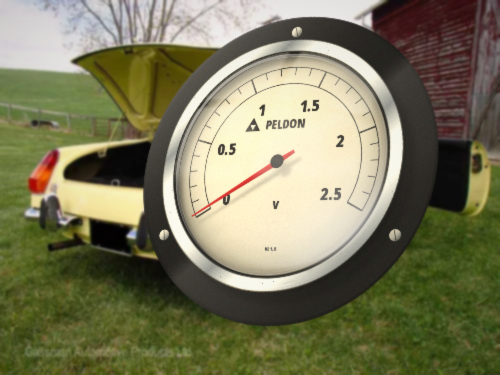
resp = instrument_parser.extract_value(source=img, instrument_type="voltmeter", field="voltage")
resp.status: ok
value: 0 V
